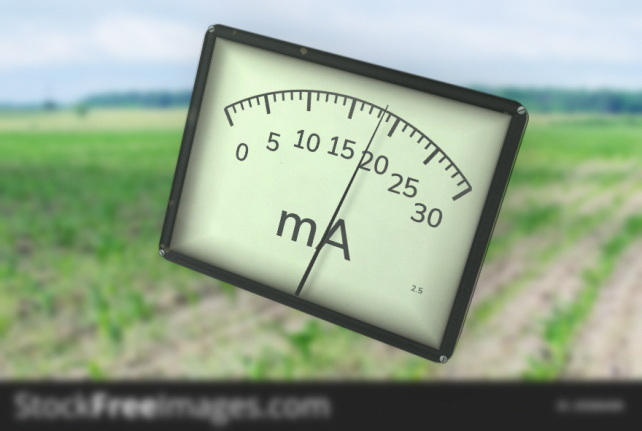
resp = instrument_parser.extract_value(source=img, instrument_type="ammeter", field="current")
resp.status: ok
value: 18.5 mA
